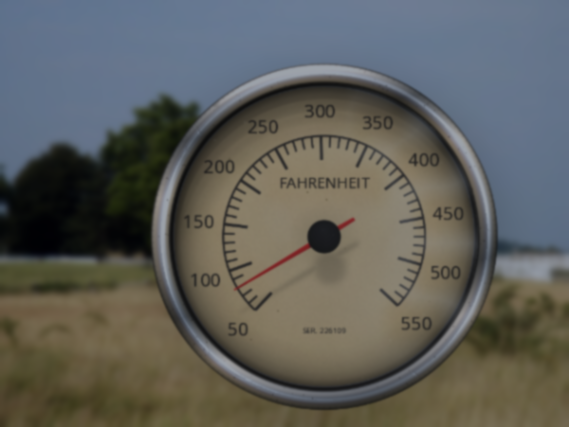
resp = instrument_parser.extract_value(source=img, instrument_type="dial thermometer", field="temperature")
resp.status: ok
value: 80 °F
